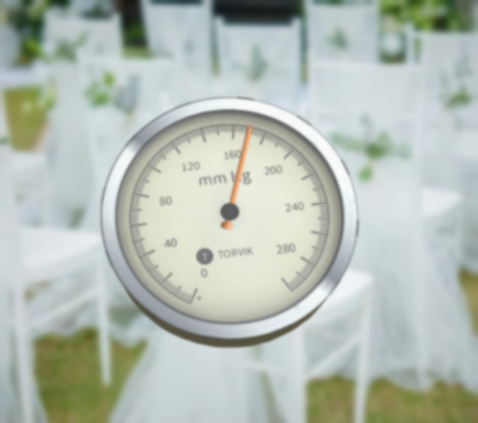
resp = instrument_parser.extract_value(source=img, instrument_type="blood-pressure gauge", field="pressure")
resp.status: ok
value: 170 mmHg
